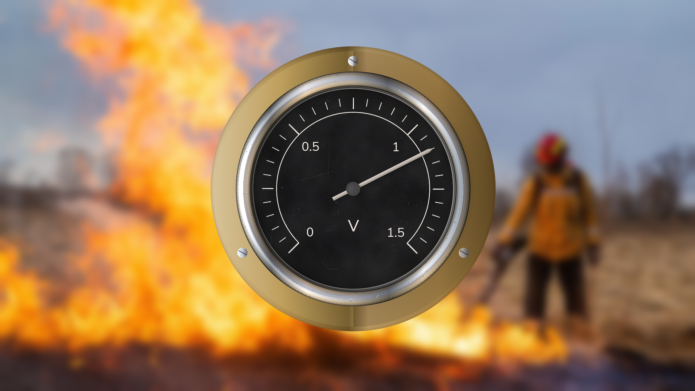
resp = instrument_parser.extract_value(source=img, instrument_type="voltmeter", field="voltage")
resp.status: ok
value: 1.1 V
